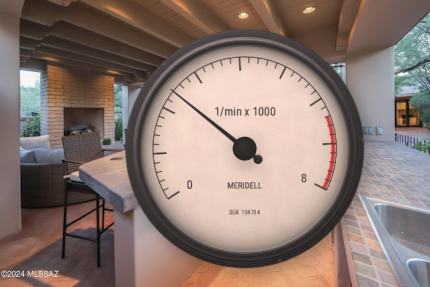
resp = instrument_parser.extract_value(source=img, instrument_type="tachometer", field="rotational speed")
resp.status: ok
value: 2400 rpm
